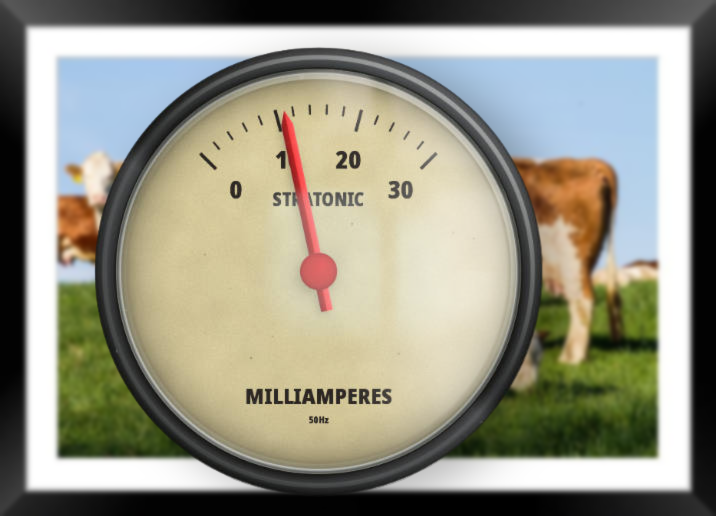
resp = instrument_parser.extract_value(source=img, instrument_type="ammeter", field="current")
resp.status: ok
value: 11 mA
